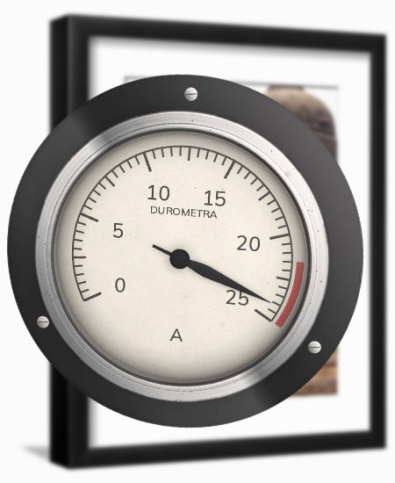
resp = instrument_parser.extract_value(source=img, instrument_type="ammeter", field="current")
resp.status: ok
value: 24 A
